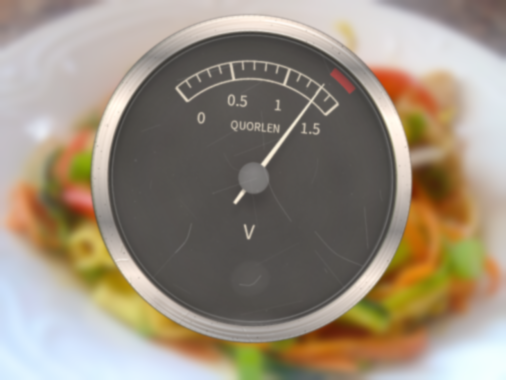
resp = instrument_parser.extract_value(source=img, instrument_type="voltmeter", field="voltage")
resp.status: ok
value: 1.3 V
